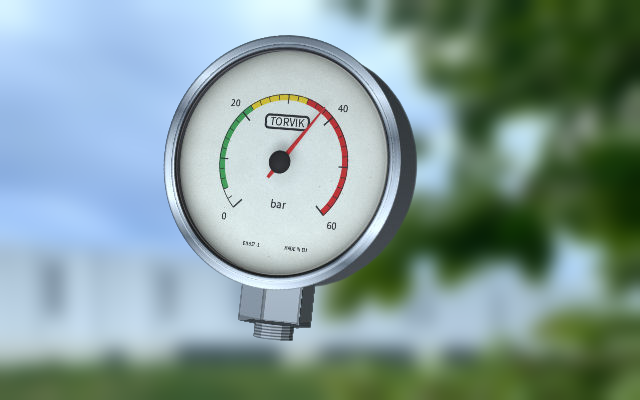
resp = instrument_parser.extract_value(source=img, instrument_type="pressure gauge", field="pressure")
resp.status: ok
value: 38 bar
